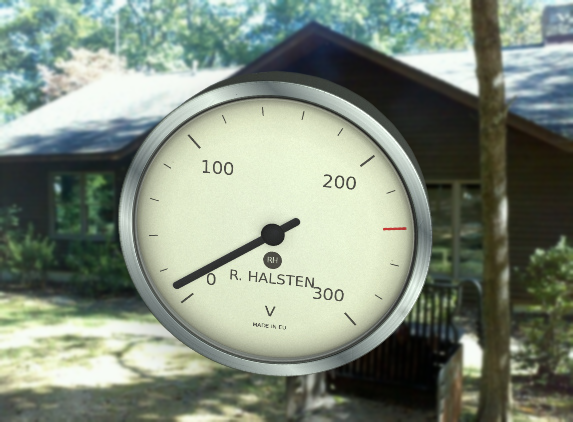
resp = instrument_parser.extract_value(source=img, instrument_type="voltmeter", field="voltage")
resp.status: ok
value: 10 V
